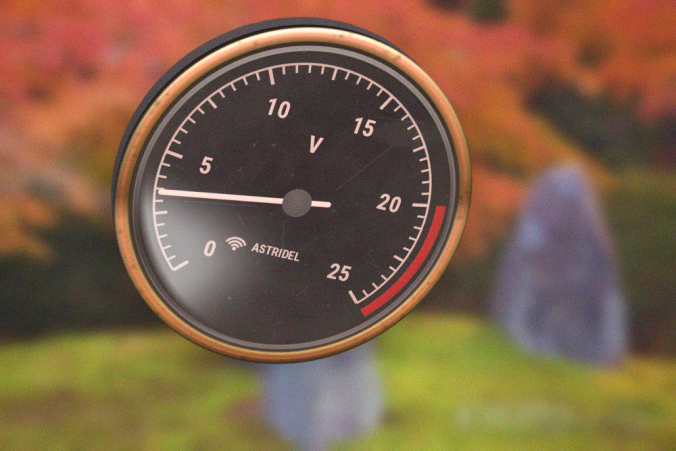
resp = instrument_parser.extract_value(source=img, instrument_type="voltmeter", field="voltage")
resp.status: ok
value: 3.5 V
